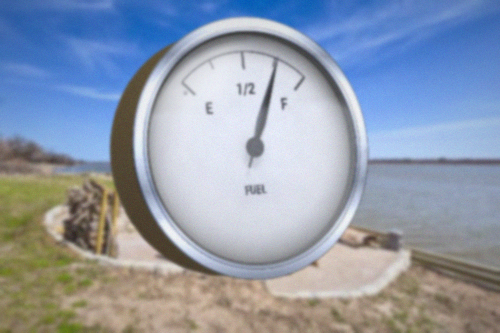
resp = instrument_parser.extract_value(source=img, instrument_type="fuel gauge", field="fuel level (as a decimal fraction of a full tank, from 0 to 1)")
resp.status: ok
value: 0.75
